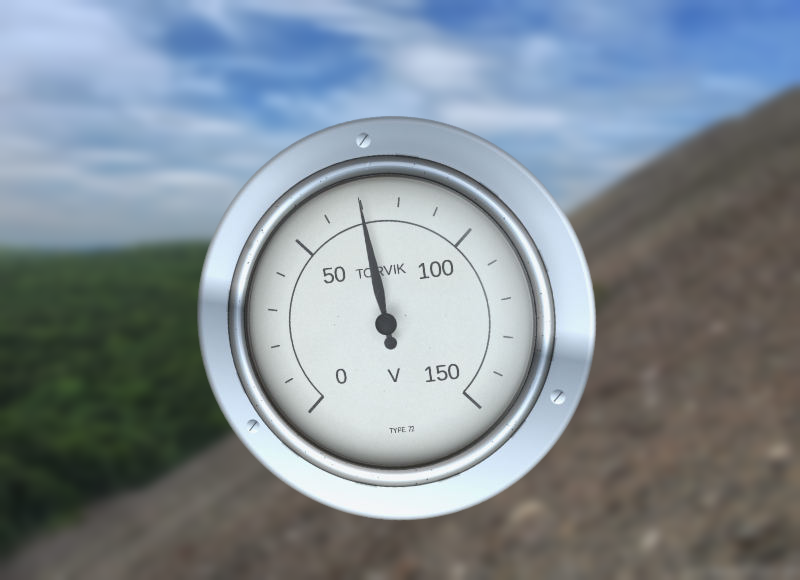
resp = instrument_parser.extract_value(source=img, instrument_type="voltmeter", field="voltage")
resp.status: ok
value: 70 V
